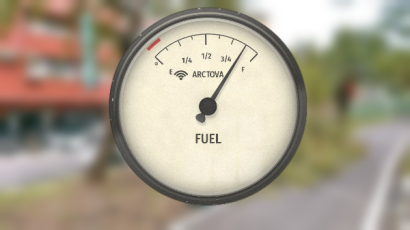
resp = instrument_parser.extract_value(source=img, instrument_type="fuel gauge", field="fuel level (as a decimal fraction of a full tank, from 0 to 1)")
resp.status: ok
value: 0.875
